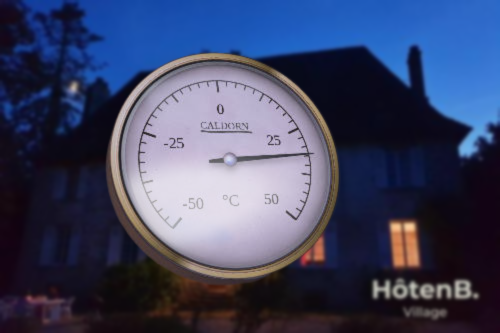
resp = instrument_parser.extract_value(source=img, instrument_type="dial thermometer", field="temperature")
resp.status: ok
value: 32.5 °C
